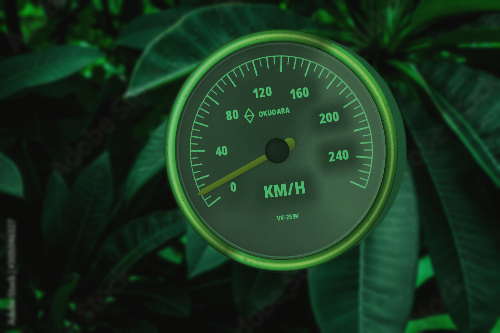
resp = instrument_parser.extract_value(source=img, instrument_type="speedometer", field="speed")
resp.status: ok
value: 10 km/h
